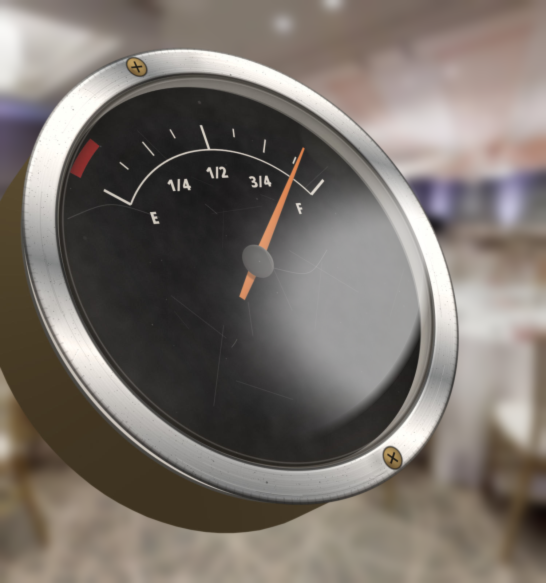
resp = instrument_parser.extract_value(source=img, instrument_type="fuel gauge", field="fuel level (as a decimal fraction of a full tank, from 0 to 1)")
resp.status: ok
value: 0.875
